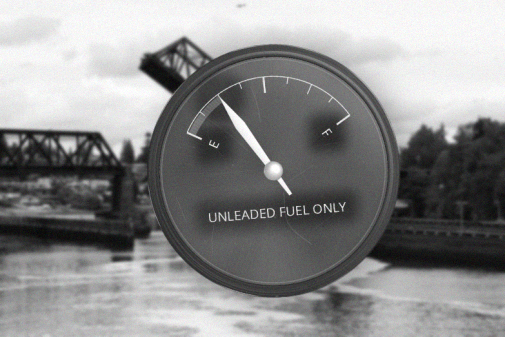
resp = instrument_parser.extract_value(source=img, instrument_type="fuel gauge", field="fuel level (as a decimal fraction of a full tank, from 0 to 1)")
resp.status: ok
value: 0.25
